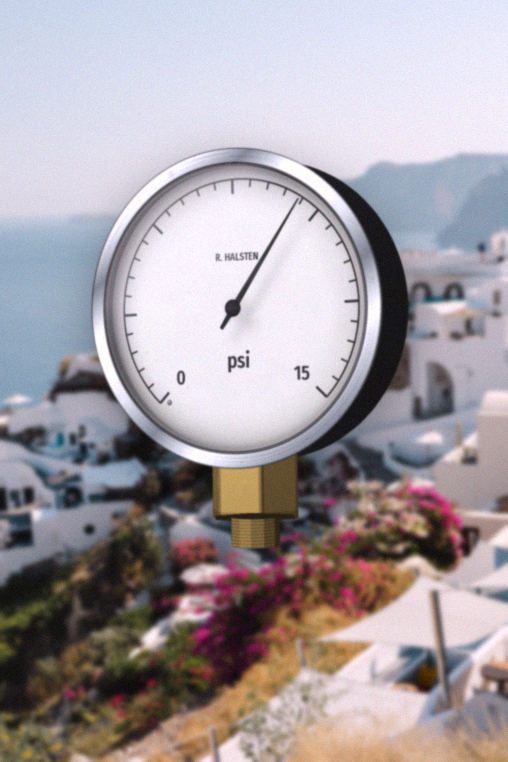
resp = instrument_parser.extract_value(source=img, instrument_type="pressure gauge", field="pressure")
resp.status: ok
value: 9.5 psi
